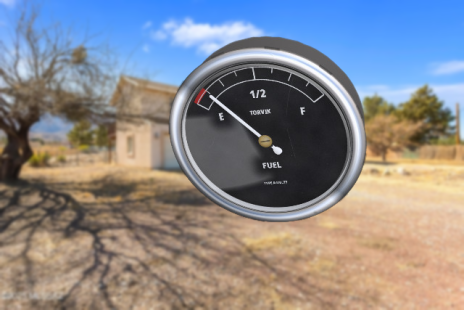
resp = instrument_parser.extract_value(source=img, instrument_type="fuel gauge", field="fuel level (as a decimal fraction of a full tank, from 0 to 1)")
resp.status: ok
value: 0.125
